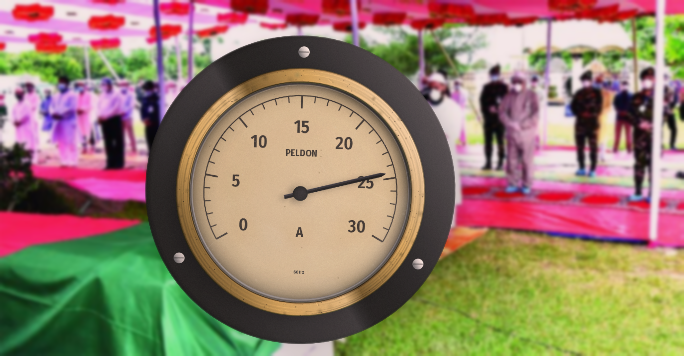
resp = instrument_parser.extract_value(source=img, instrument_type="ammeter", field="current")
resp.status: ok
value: 24.5 A
